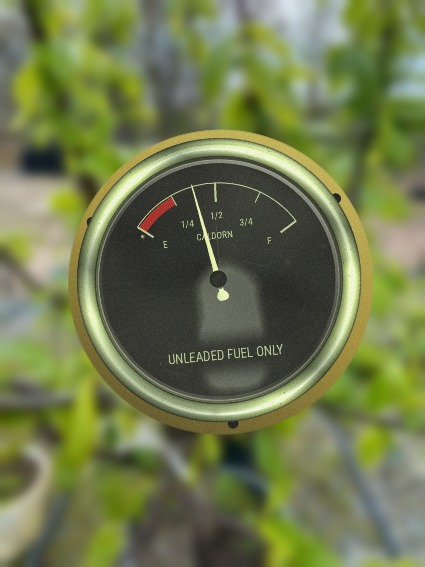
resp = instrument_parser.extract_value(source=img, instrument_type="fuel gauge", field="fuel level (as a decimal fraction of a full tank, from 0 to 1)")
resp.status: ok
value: 0.375
